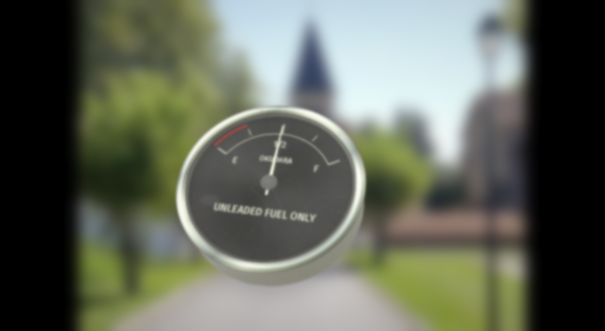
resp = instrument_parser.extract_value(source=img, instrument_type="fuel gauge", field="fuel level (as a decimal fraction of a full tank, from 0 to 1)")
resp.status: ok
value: 0.5
